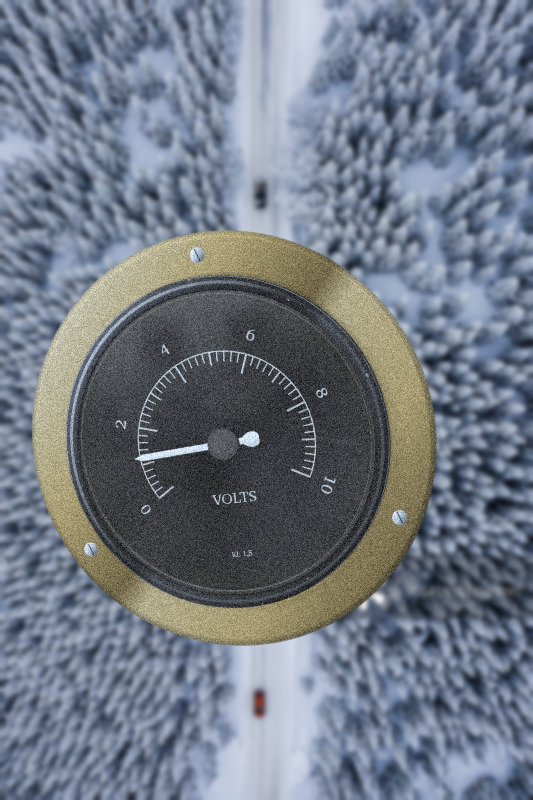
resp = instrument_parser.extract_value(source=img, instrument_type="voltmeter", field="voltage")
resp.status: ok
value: 1.2 V
